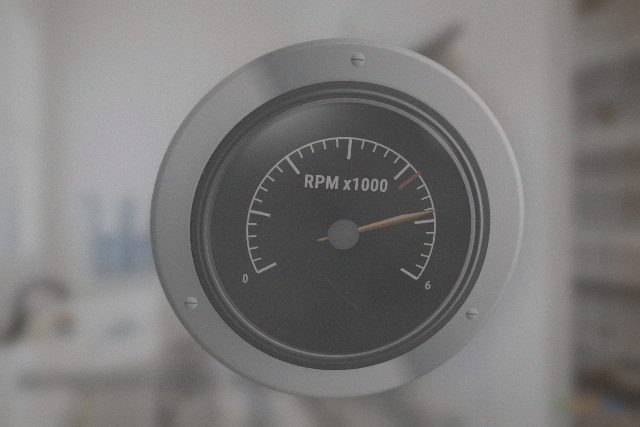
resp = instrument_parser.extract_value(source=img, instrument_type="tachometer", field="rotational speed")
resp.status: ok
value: 4800 rpm
